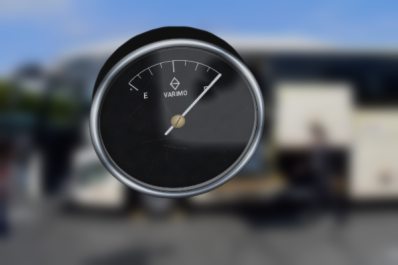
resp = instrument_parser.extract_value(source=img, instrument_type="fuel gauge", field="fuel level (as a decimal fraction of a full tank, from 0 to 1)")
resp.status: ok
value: 1
